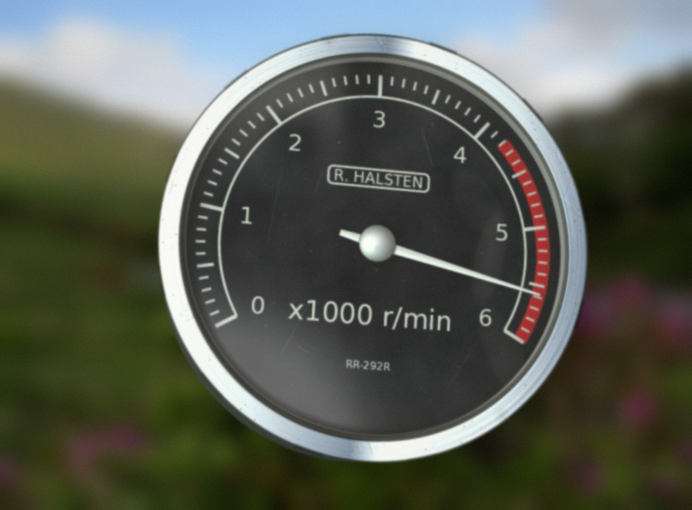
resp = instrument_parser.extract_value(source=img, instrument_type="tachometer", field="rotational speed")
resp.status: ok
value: 5600 rpm
